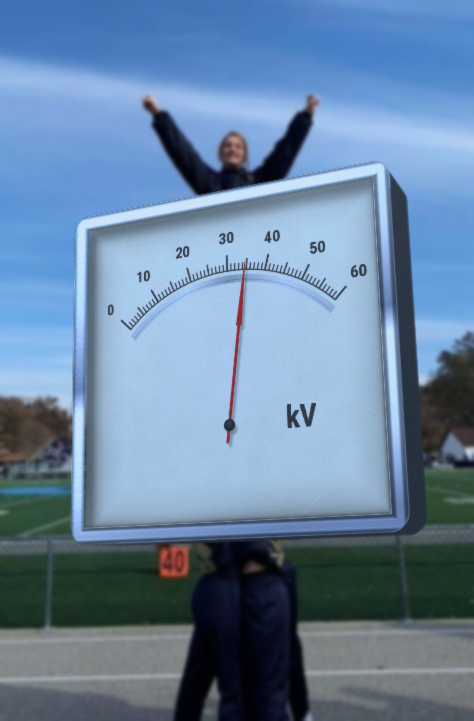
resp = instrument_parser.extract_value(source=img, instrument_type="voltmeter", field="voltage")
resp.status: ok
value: 35 kV
